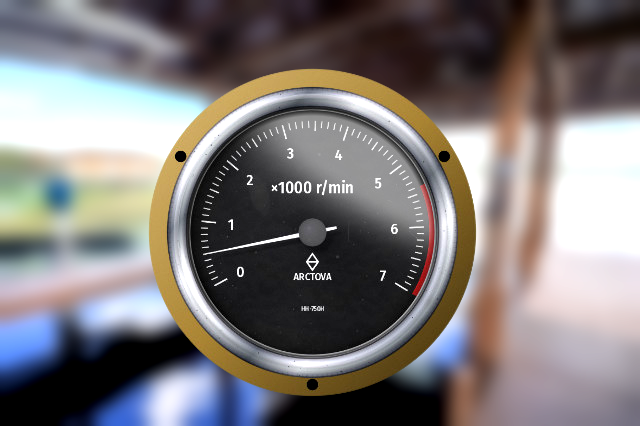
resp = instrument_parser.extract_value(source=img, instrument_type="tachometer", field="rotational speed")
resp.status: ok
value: 500 rpm
